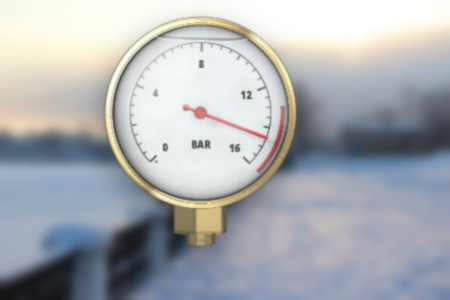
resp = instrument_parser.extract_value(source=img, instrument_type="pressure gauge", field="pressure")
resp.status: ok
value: 14.5 bar
